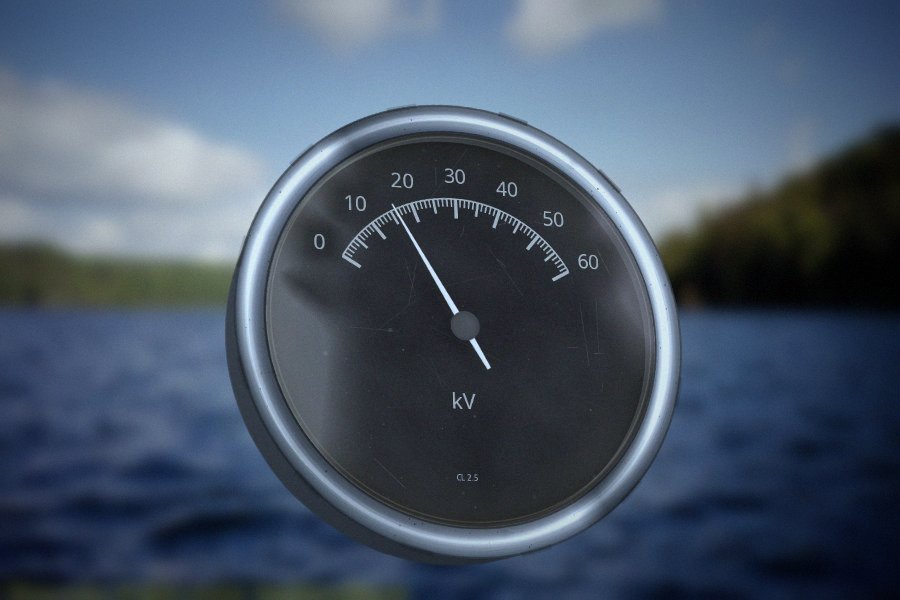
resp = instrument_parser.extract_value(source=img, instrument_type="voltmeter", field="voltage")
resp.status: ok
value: 15 kV
